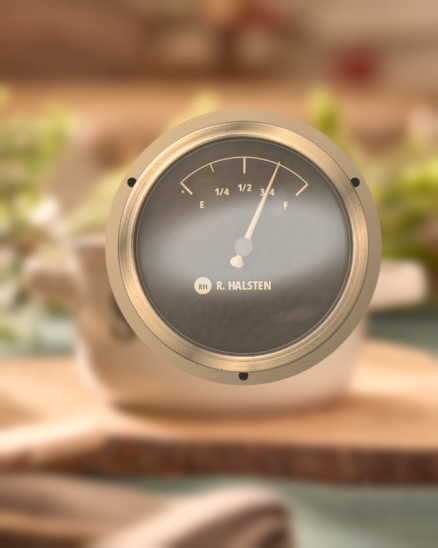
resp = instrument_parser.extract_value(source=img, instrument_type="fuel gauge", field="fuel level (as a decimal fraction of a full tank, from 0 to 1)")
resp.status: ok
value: 0.75
